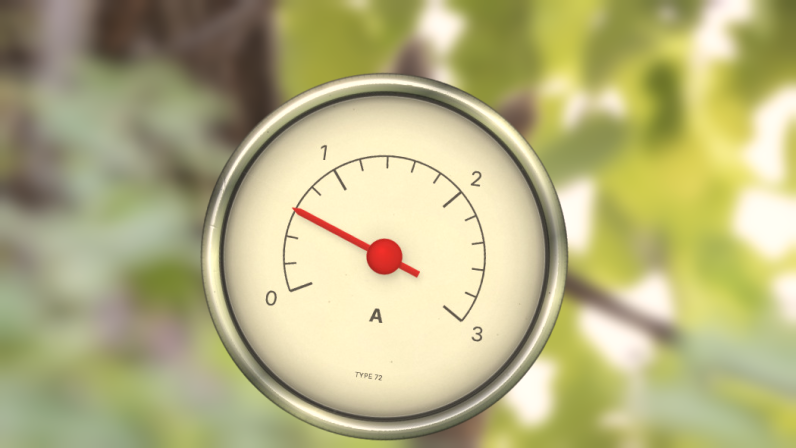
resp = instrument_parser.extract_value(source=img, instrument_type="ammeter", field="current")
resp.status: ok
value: 0.6 A
